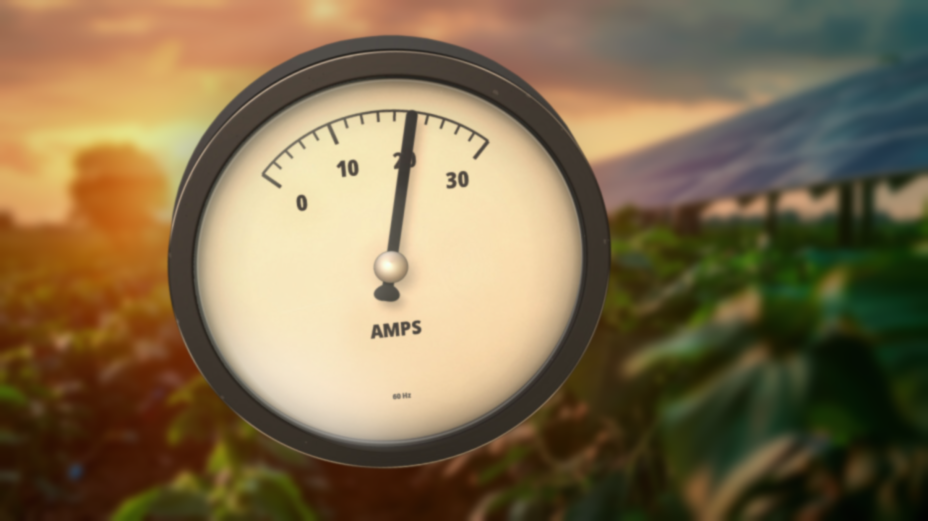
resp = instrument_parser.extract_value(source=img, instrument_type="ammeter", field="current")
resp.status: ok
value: 20 A
